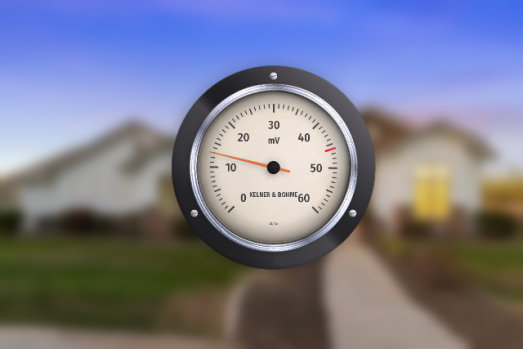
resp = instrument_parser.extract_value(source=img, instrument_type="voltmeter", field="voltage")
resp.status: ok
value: 13 mV
